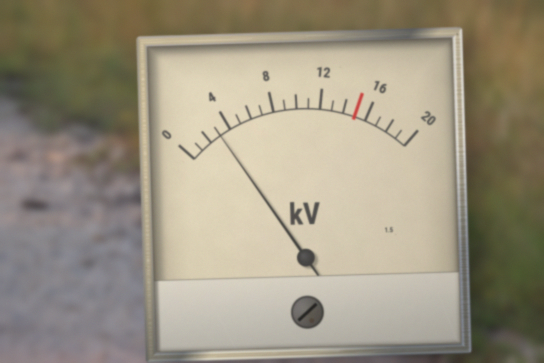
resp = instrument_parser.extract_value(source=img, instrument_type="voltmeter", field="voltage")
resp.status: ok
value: 3 kV
